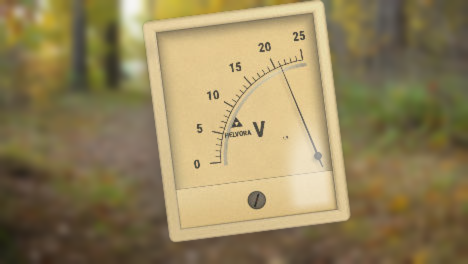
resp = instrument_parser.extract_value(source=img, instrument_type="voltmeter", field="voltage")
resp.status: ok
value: 21 V
